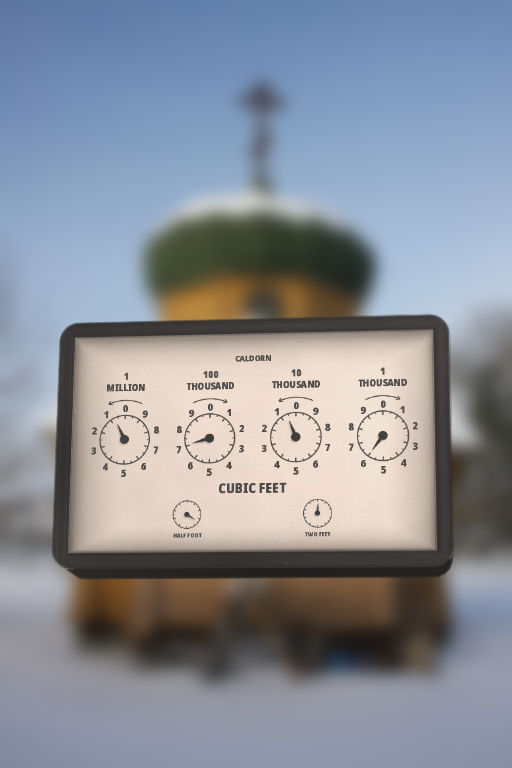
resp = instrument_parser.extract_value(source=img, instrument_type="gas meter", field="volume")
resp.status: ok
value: 70600 ft³
